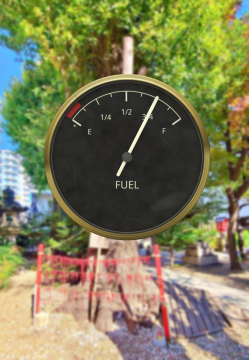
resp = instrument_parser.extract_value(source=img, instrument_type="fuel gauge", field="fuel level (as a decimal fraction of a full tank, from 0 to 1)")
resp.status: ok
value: 0.75
